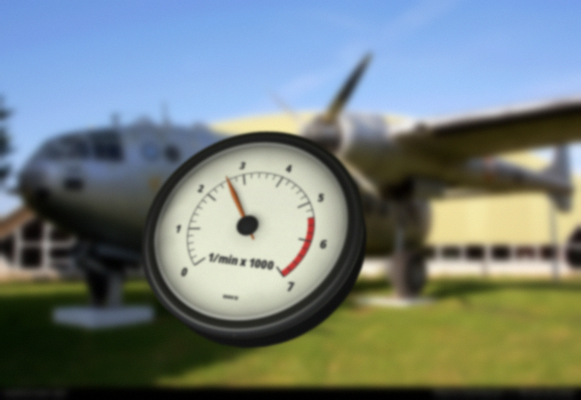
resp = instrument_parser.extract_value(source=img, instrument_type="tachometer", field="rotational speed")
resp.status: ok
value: 2600 rpm
